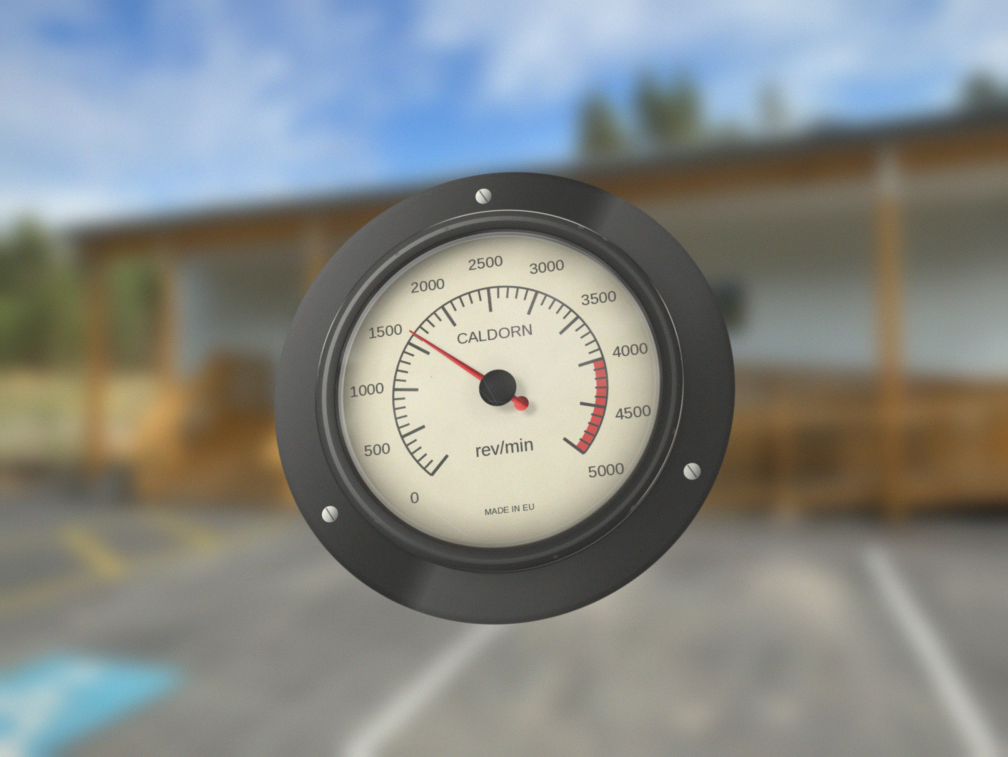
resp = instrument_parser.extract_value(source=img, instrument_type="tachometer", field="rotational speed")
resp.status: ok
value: 1600 rpm
